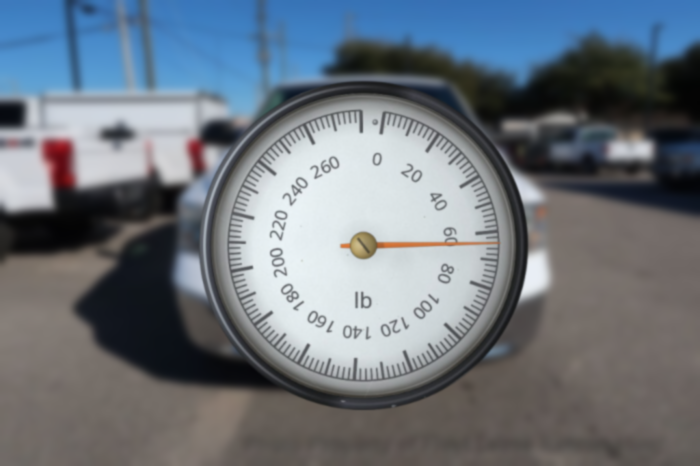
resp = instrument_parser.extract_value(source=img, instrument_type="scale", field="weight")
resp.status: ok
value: 64 lb
